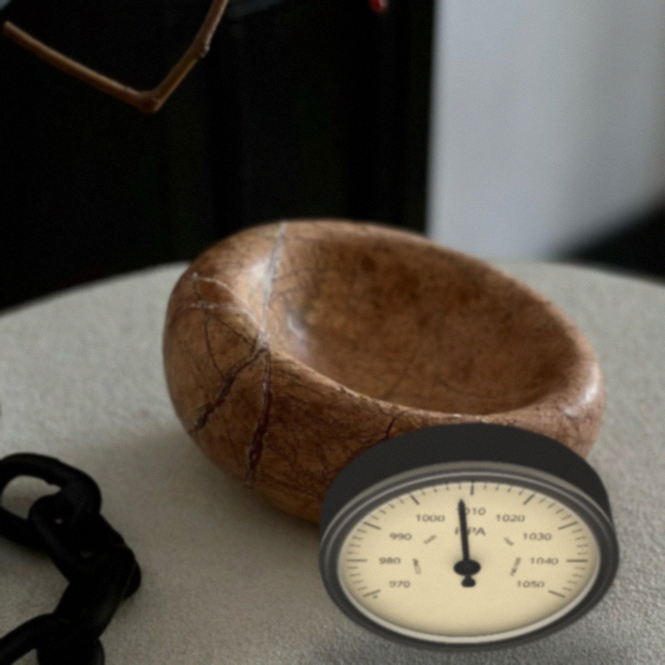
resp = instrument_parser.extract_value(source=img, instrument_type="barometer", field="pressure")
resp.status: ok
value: 1008 hPa
